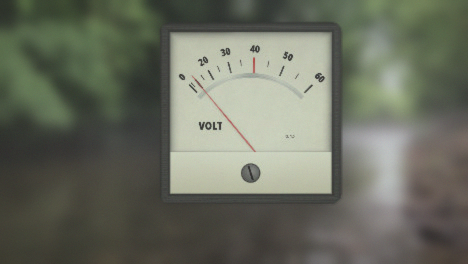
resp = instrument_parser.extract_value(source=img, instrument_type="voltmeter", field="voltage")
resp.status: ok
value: 10 V
